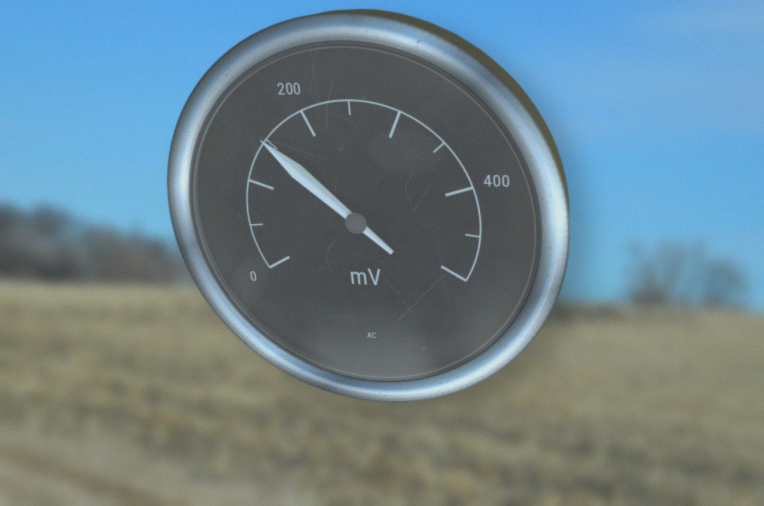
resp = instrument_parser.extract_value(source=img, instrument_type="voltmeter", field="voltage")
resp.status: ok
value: 150 mV
